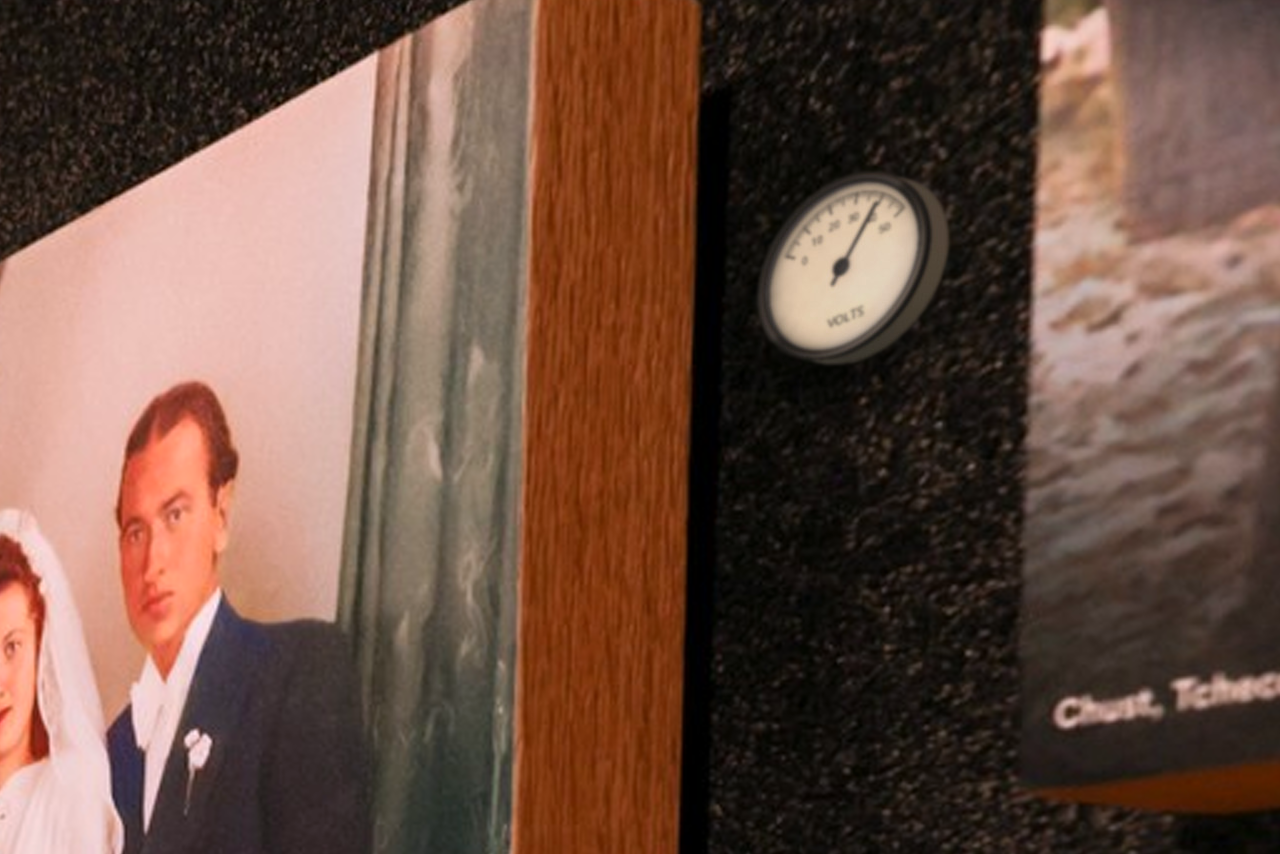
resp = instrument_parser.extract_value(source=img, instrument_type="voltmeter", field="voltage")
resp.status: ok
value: 40 V
